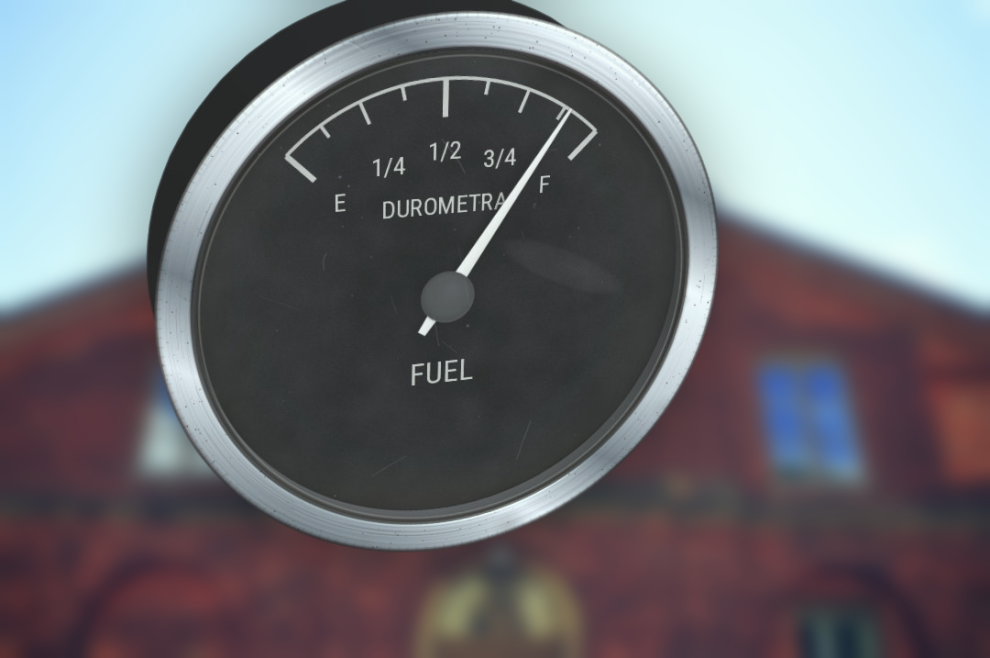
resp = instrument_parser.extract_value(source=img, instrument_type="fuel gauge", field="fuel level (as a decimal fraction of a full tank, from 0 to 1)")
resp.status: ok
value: 0.875
